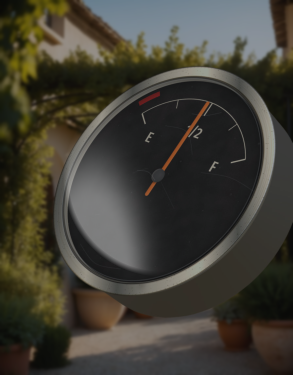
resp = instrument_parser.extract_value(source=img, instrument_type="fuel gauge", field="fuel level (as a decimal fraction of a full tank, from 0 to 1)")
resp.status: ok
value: 0.5
